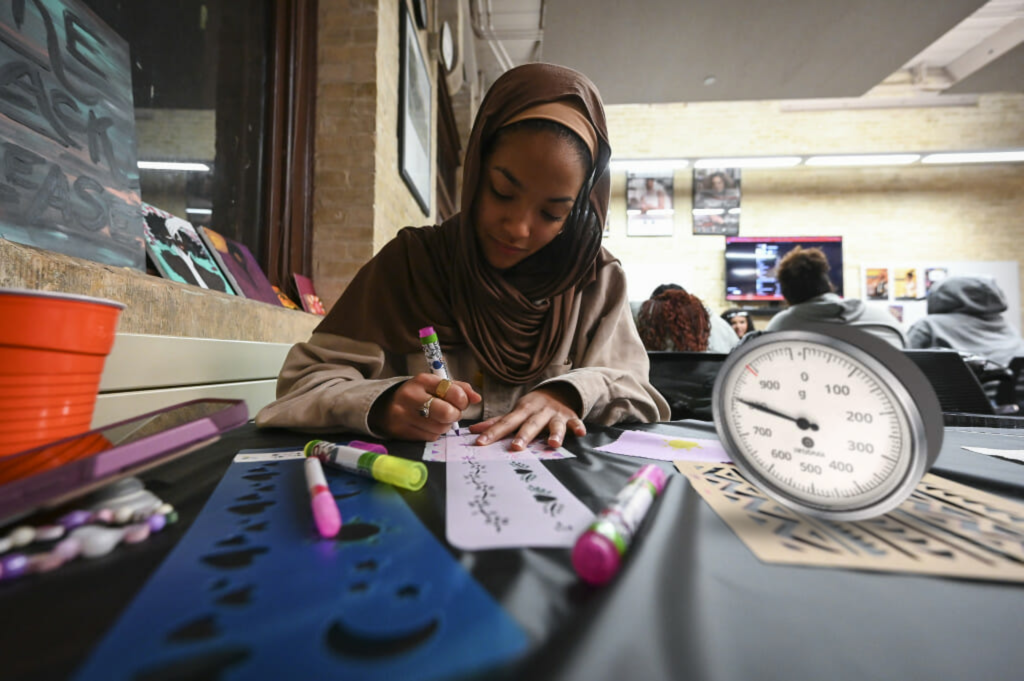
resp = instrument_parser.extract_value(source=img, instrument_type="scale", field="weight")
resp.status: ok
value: 800 g
